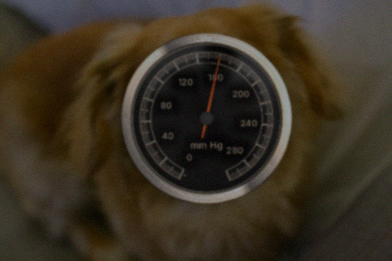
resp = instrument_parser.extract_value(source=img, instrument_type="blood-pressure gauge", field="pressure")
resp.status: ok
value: 160 mmHg
